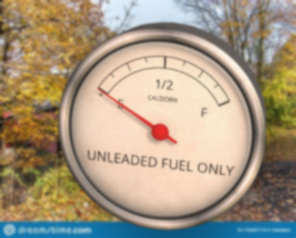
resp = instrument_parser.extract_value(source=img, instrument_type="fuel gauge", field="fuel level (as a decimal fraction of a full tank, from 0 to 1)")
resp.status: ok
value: 0
